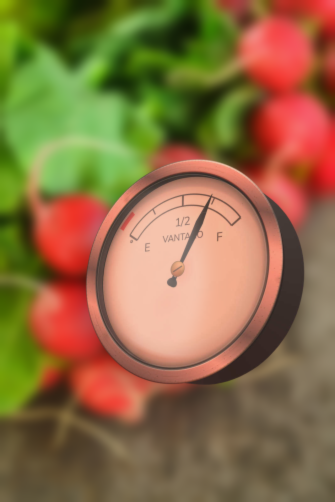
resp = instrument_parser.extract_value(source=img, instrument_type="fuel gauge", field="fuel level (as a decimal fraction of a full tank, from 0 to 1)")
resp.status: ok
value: 0.75
